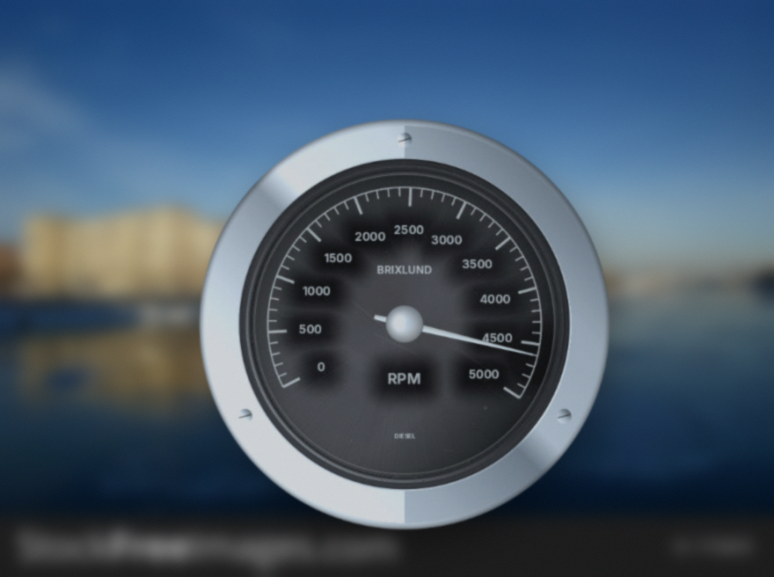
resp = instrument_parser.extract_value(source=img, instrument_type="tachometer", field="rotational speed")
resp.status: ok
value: 4600 rpm
